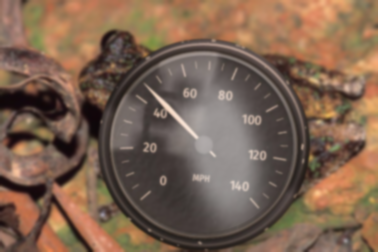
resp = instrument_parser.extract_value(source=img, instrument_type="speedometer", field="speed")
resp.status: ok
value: 45 mph
